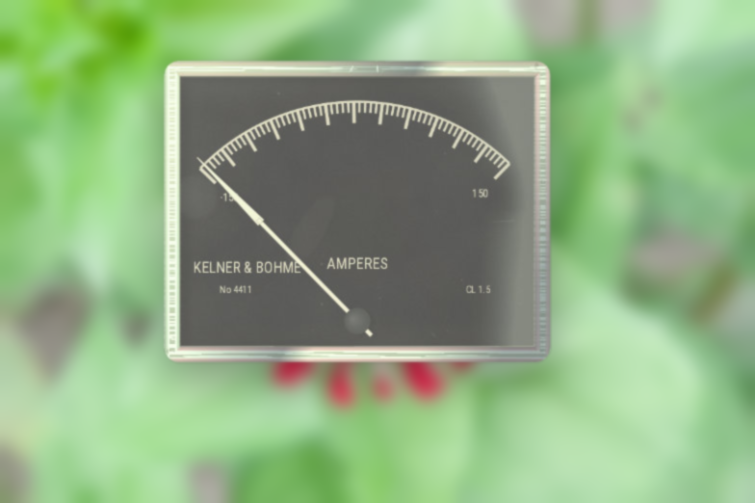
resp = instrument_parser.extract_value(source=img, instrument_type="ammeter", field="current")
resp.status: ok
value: -145 A
